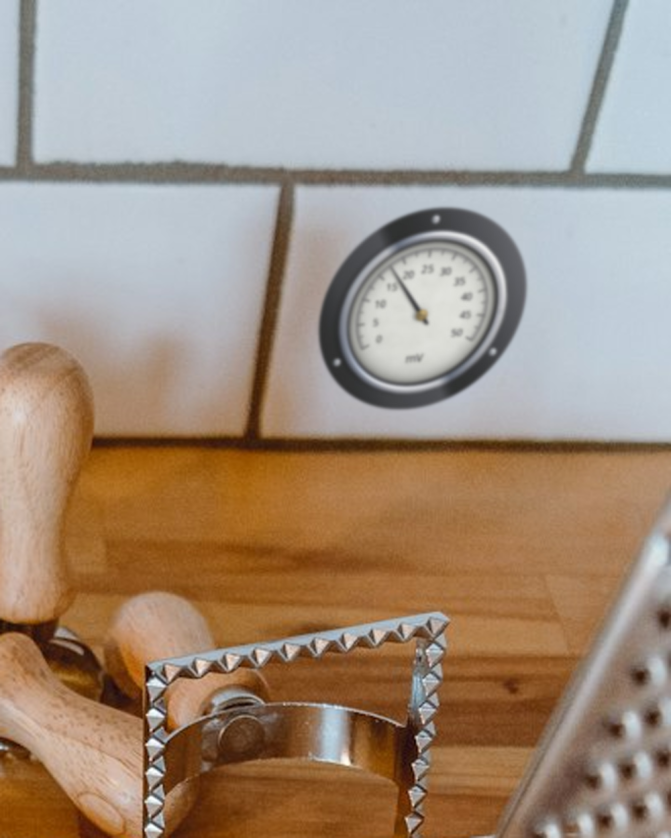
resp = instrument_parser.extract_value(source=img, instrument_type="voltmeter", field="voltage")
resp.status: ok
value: 17.5 mV
